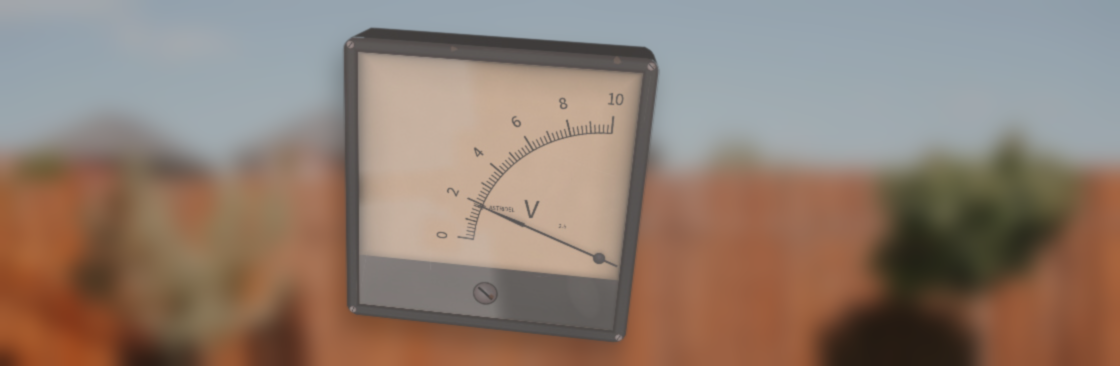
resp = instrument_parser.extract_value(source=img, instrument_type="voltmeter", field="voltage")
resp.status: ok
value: 2 V
